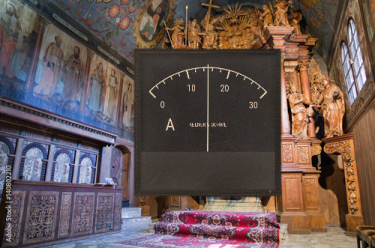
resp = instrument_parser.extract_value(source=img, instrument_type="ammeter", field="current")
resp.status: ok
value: 15 A
